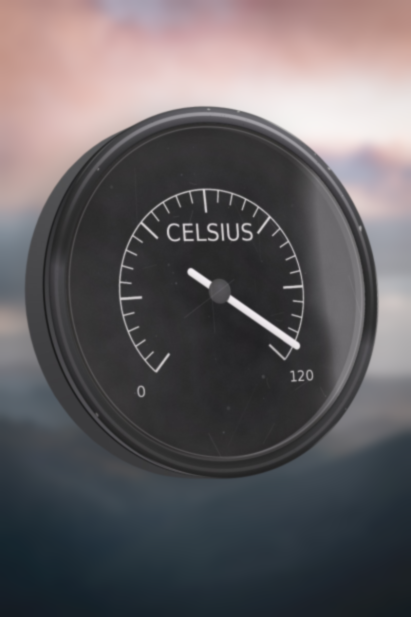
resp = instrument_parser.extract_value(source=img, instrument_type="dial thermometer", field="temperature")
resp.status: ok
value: 116 °C
